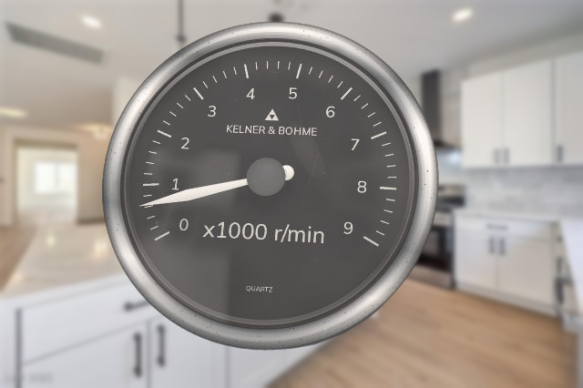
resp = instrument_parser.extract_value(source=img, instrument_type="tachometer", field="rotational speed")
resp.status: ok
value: 600 rpm
